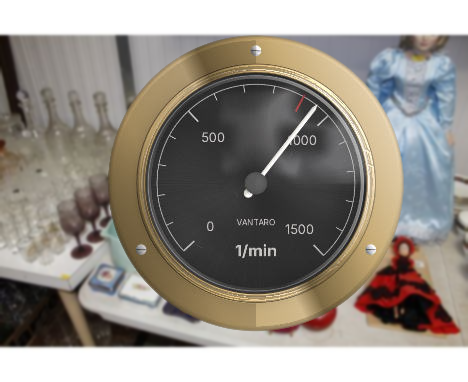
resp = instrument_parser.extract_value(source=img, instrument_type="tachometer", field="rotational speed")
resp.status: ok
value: 950 rpm
